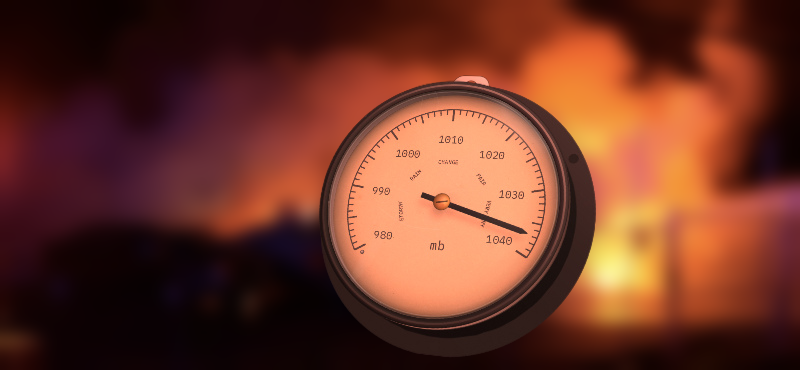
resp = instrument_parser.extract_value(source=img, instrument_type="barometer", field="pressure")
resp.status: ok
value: 1037 mbar
